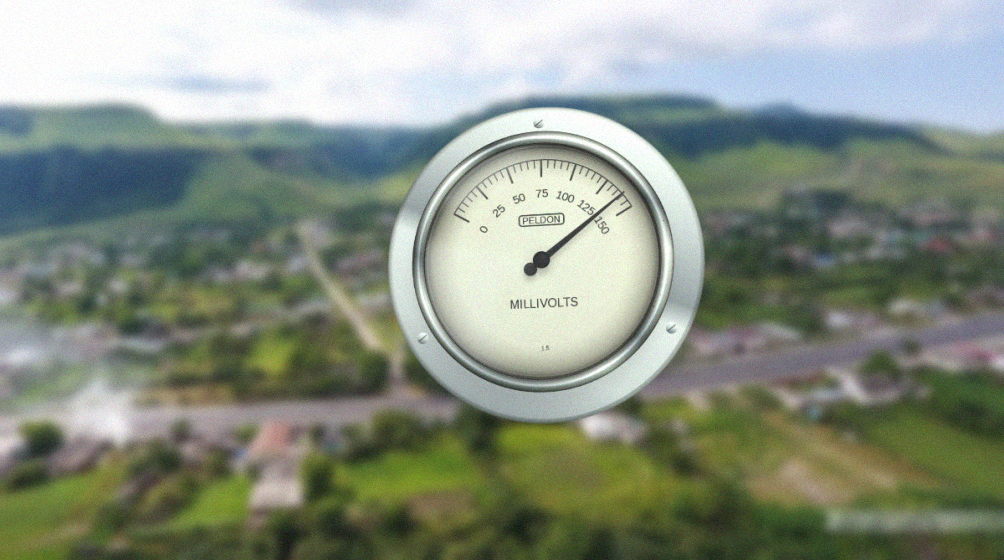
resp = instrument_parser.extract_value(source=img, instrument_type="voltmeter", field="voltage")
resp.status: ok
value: 140 mV
